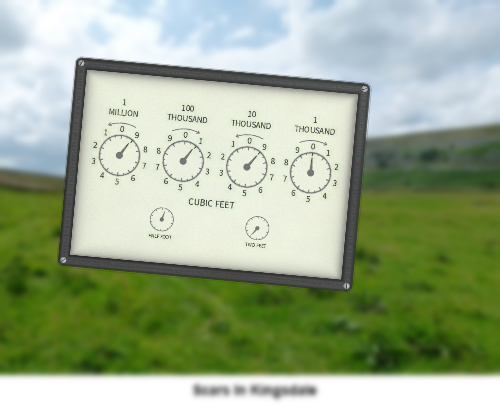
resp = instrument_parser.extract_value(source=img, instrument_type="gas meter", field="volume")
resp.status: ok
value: 909000 ft³
